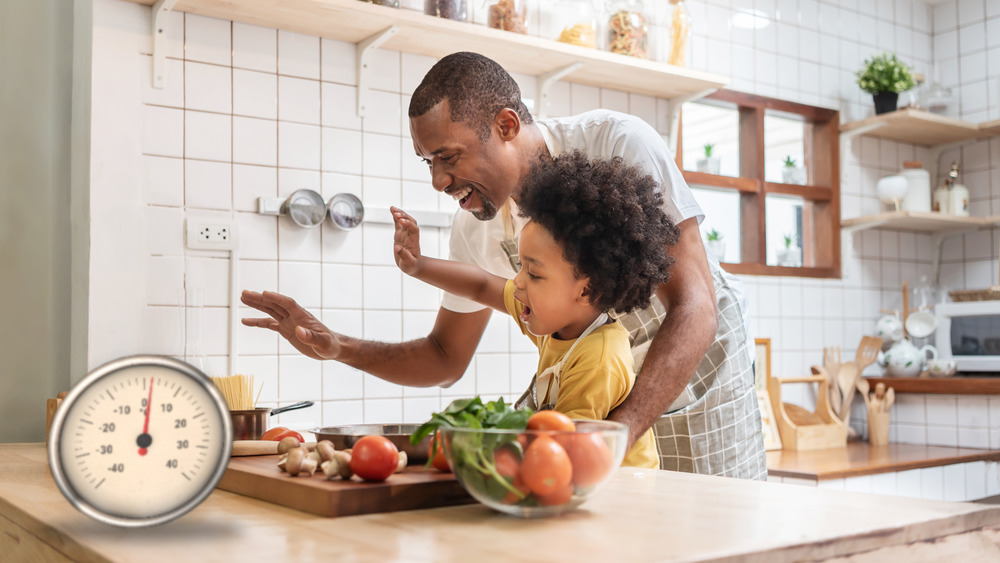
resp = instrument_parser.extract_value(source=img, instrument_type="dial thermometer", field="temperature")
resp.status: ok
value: 2 °C
